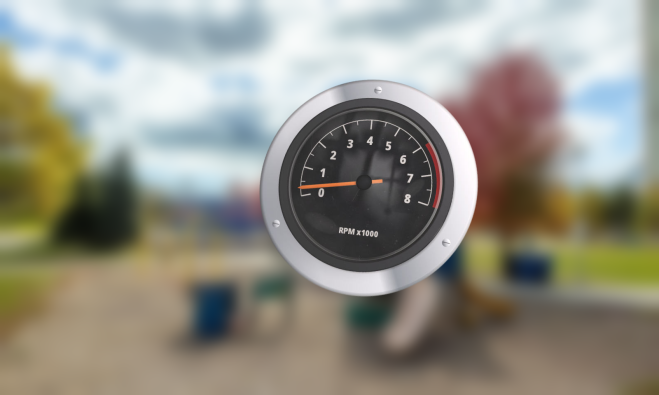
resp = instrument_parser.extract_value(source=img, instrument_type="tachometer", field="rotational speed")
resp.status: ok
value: 250 rpm
